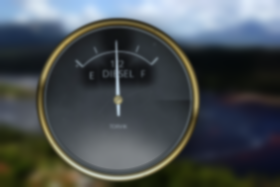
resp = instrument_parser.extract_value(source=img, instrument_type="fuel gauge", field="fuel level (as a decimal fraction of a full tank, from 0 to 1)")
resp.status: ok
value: 0.5
